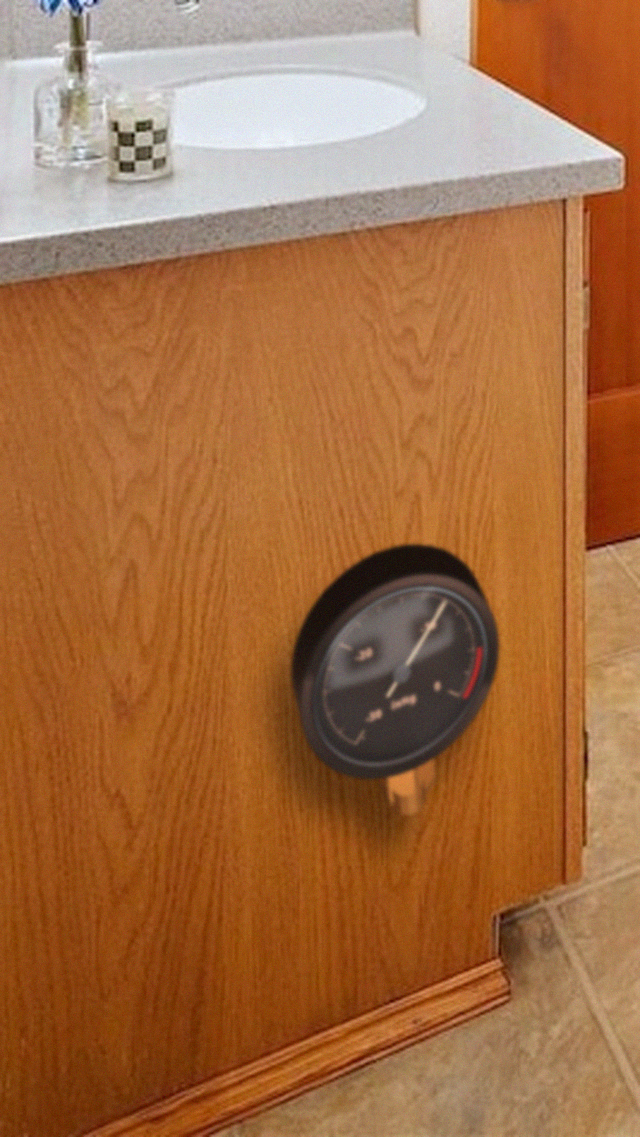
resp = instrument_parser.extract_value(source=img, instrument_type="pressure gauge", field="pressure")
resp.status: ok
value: -10 inHg
